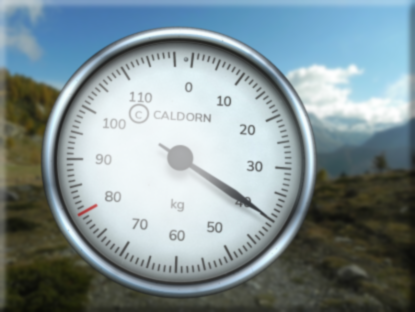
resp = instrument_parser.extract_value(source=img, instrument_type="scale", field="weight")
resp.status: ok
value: 40 kg
